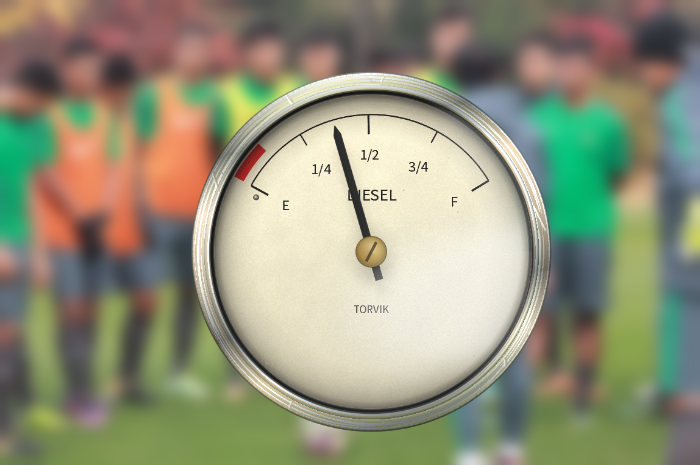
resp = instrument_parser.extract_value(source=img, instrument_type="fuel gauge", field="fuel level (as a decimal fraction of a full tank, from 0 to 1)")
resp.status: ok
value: 0.375
